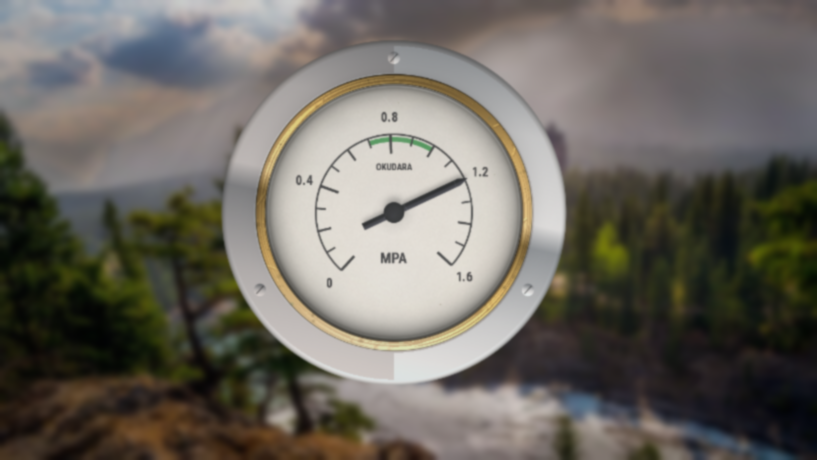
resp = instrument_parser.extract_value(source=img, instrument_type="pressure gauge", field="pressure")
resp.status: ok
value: 1.2 MPa
